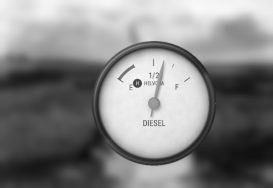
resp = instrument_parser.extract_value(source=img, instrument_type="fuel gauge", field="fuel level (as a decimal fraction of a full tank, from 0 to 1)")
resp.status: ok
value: 0.625
